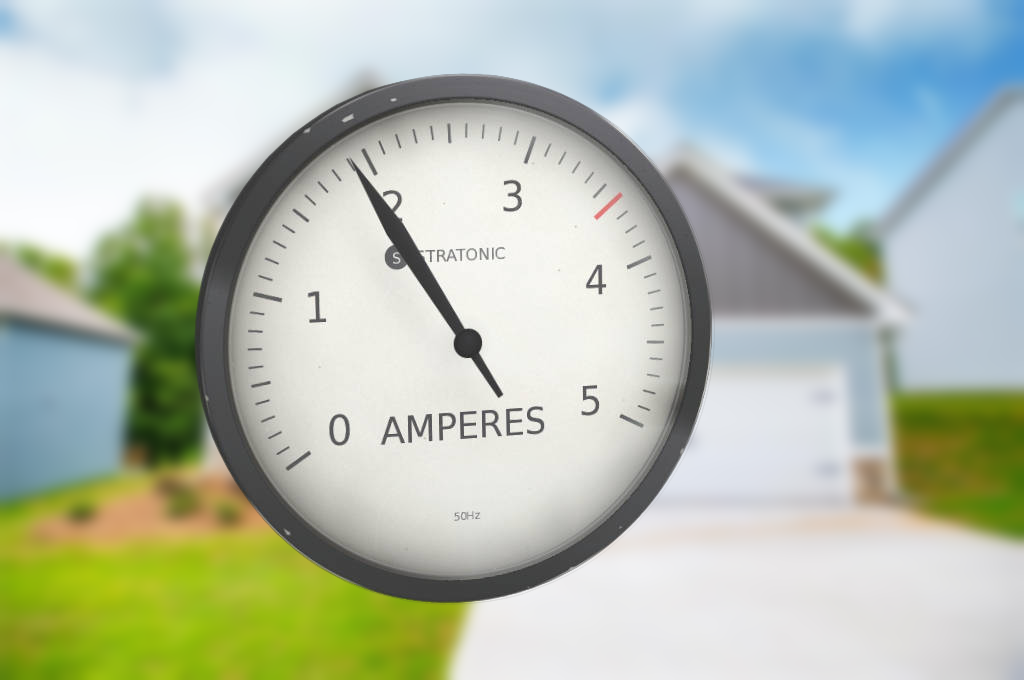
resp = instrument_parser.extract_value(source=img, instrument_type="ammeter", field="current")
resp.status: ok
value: 1.9 A
